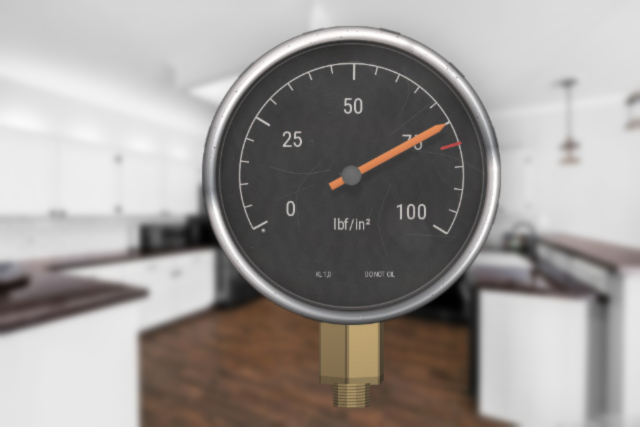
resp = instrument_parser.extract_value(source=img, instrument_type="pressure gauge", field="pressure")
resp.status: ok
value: 75 psi
